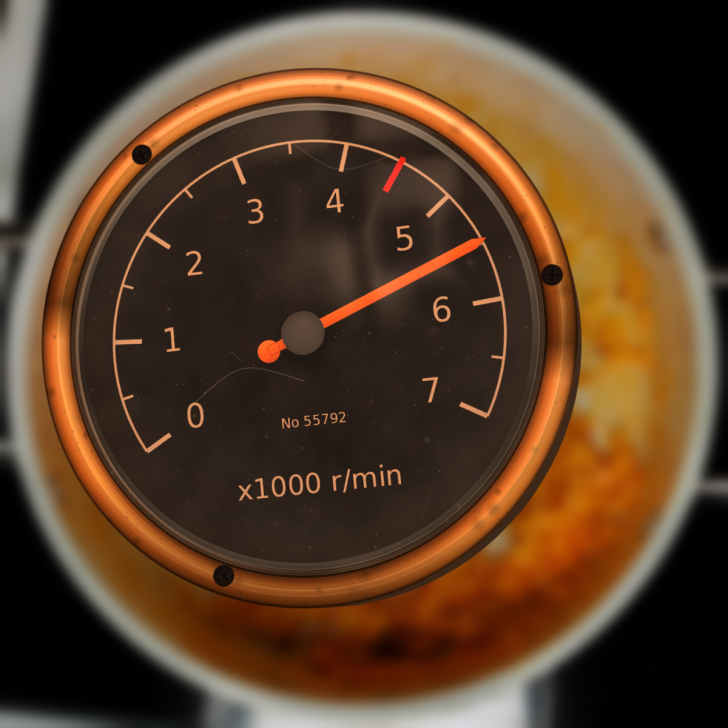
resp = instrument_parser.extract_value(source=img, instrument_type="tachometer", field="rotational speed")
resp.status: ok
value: 5500 rpm
